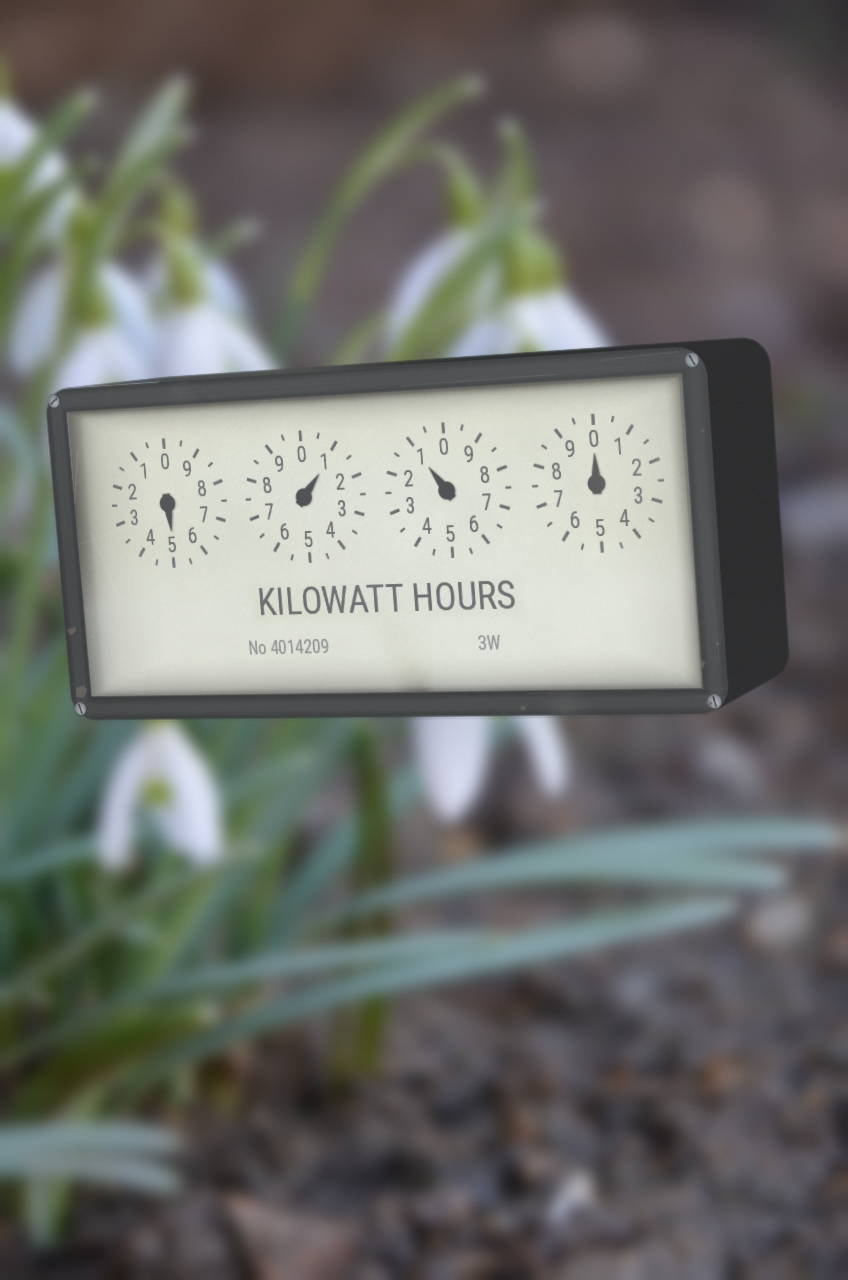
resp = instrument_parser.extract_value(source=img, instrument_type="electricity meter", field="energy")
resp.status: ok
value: 5110 kWh
